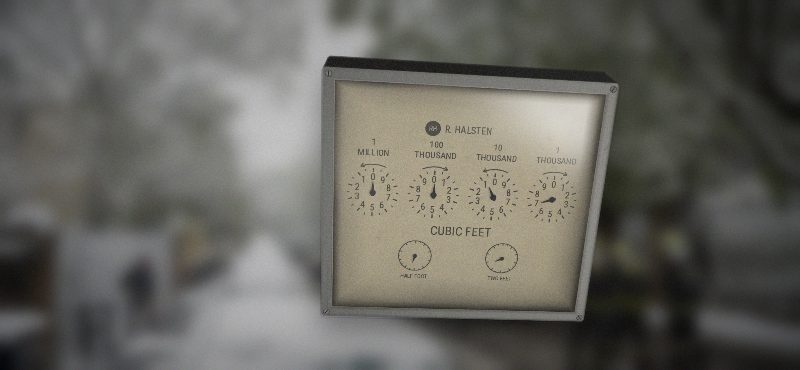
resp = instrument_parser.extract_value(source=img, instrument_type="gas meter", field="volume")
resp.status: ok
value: 700 ft³
